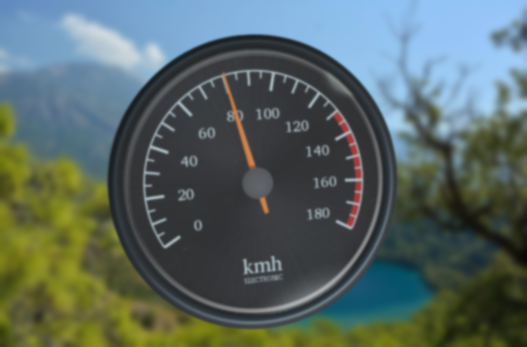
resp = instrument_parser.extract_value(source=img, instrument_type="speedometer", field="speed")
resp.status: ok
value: 80 km/h
